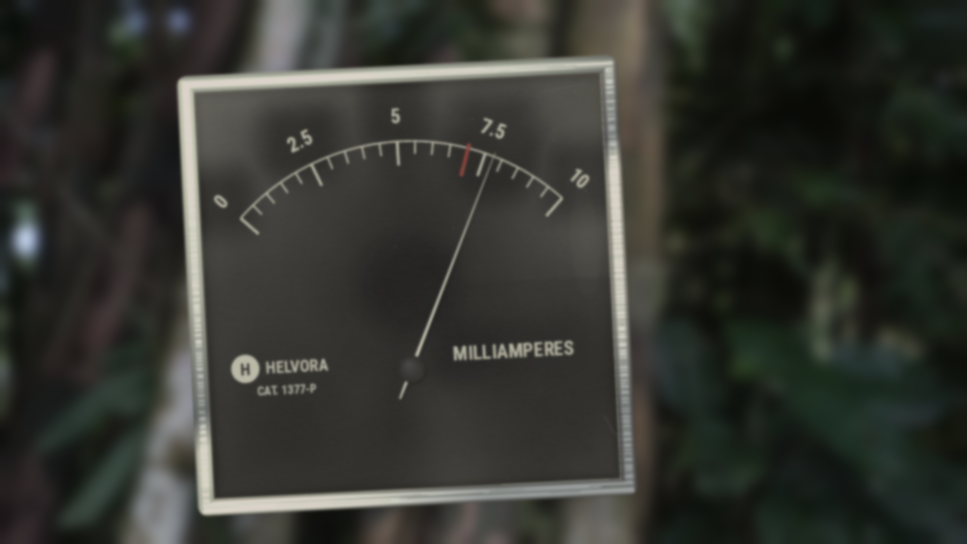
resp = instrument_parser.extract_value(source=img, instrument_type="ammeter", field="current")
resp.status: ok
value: 7.75 mA
